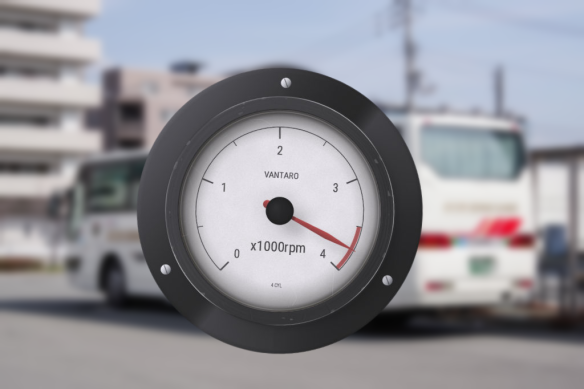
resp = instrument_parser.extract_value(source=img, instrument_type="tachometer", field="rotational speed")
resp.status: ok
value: 3750 rpm
